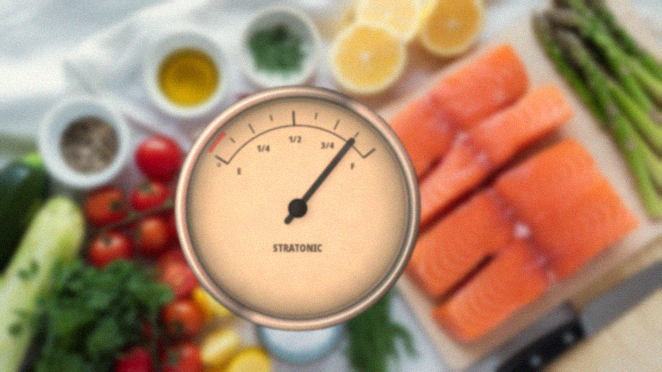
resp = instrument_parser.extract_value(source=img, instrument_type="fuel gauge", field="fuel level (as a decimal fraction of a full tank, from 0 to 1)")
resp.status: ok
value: 0.875
